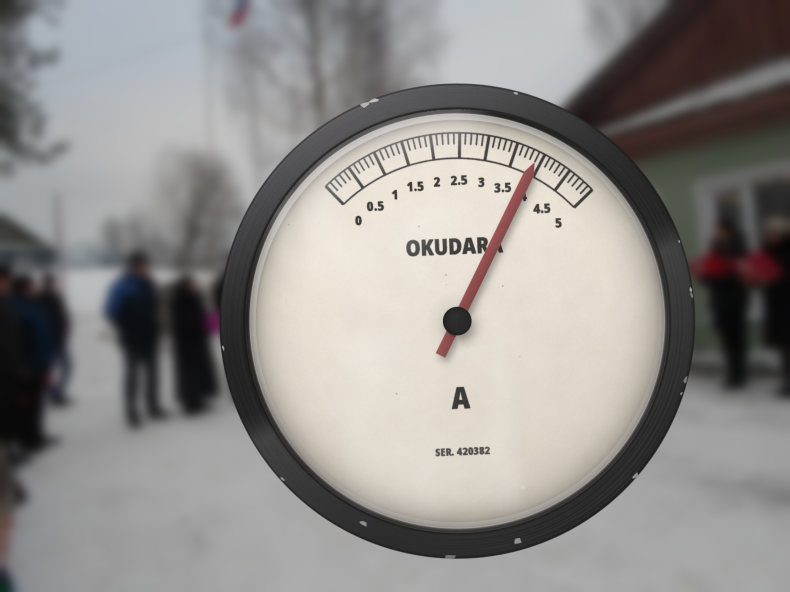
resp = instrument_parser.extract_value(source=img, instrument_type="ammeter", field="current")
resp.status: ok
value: 3.9 A
